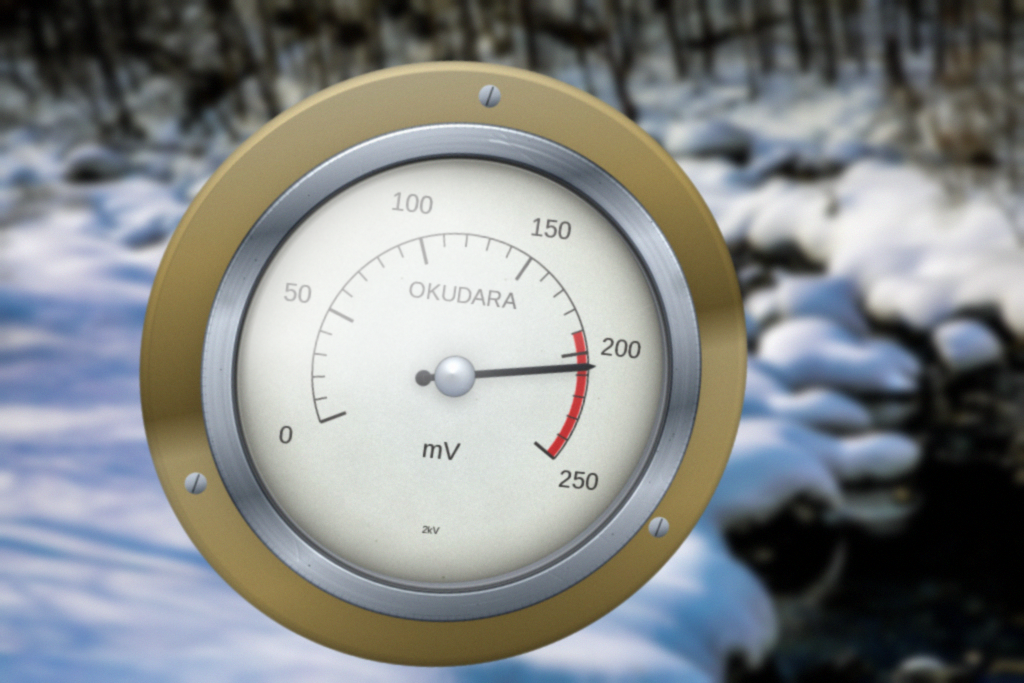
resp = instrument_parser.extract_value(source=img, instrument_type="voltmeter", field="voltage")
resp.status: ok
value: 205 mV
